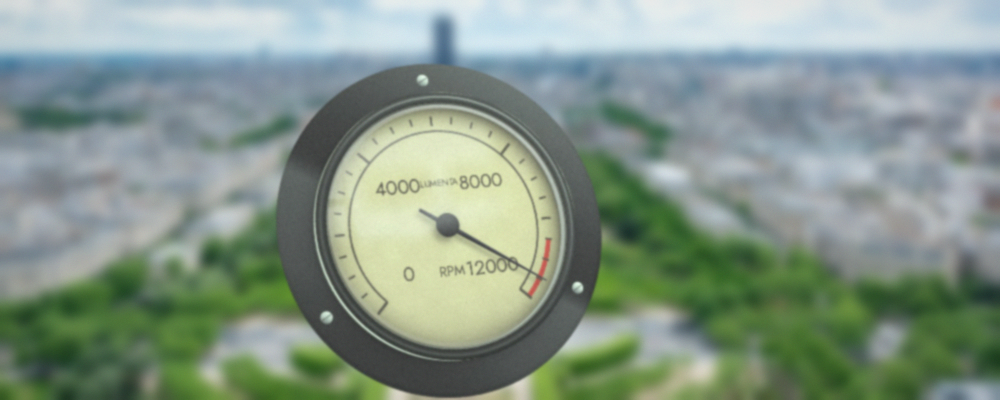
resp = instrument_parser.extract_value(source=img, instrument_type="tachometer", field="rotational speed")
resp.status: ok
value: 11500 rpm
